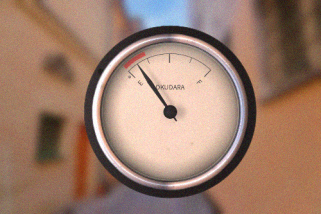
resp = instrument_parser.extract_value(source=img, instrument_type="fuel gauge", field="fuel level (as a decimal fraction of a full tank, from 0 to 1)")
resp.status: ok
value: 0.125
